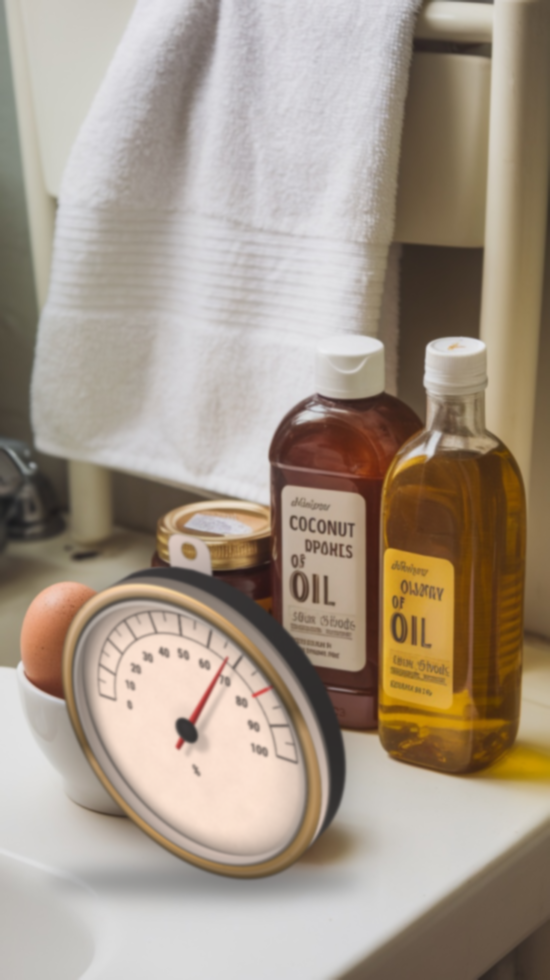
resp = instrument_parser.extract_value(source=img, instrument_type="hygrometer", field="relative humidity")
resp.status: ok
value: 67.5 %
